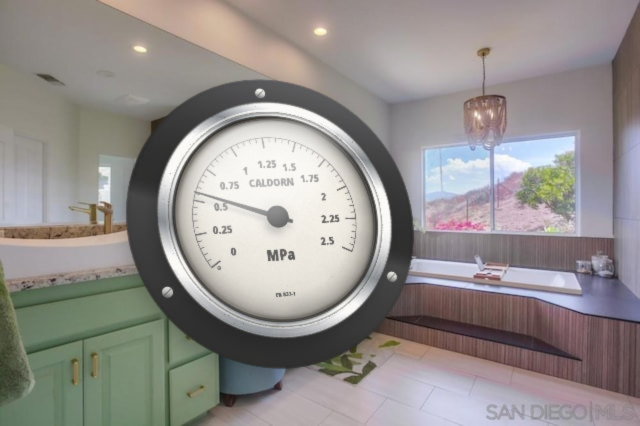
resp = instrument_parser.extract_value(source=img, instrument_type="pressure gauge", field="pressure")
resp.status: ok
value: 0.55 MPa
